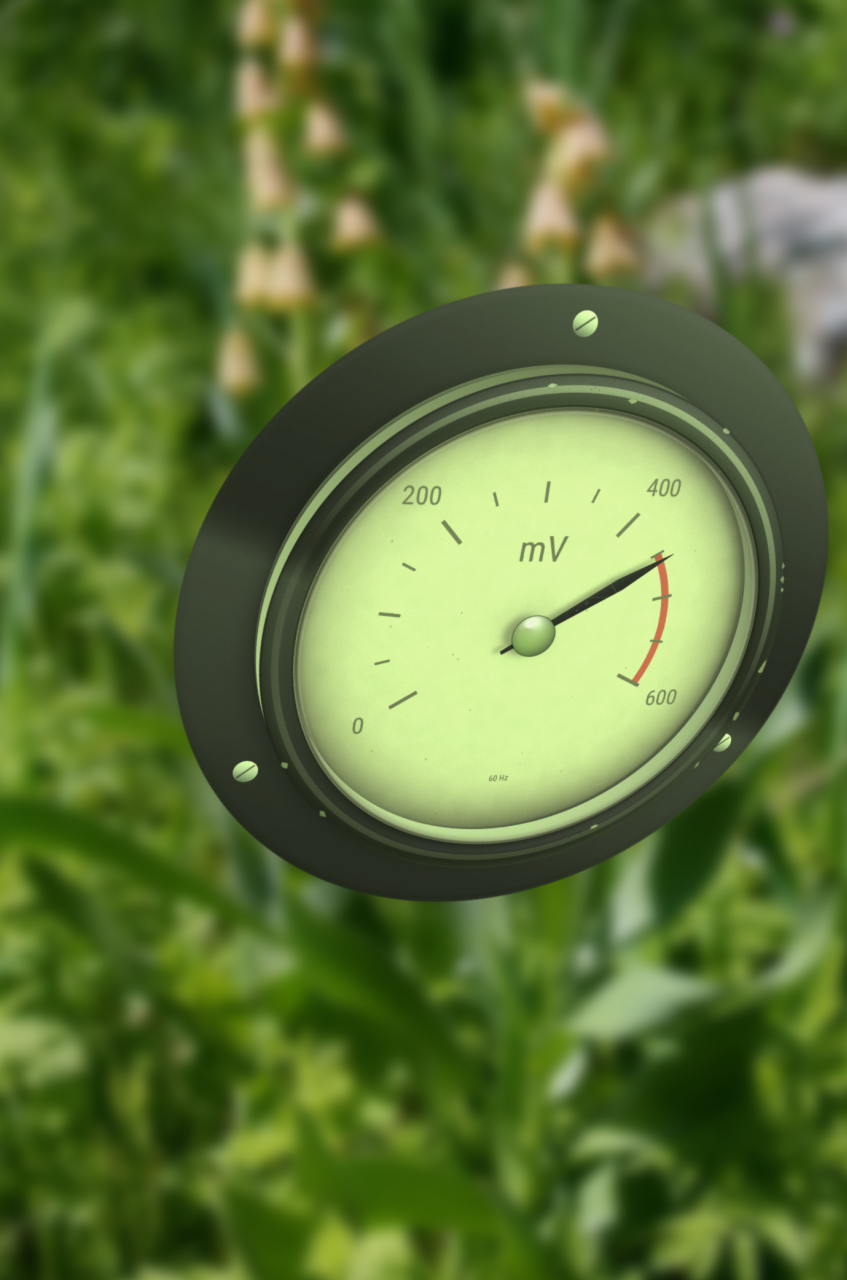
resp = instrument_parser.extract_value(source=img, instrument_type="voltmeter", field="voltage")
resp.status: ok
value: 450 mV
